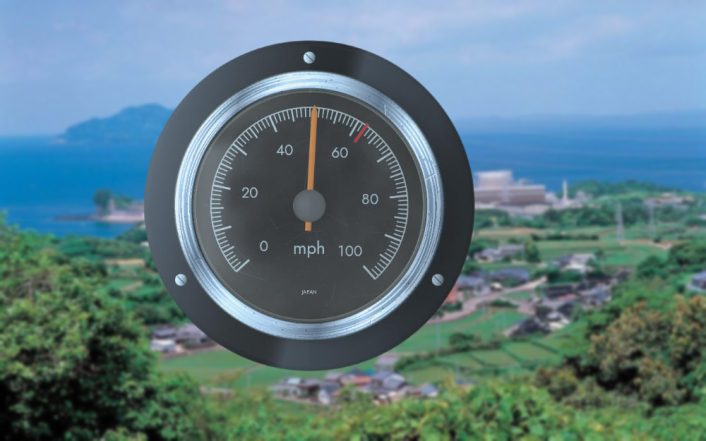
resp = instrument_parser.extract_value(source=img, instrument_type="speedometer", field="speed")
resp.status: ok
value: 50 mph
